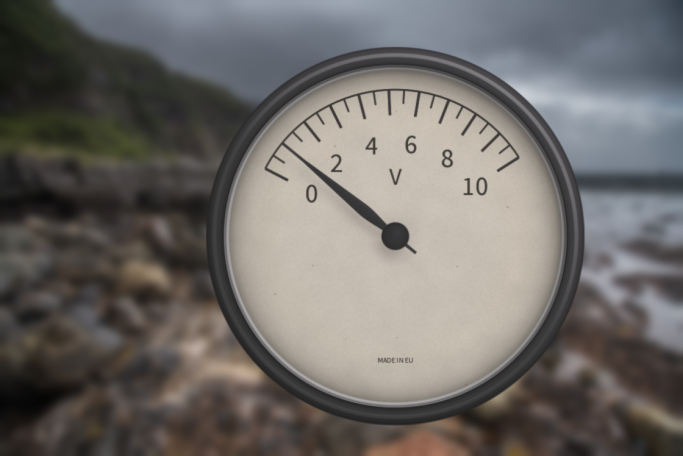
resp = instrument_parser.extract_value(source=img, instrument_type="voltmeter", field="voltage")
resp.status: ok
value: 1 V
